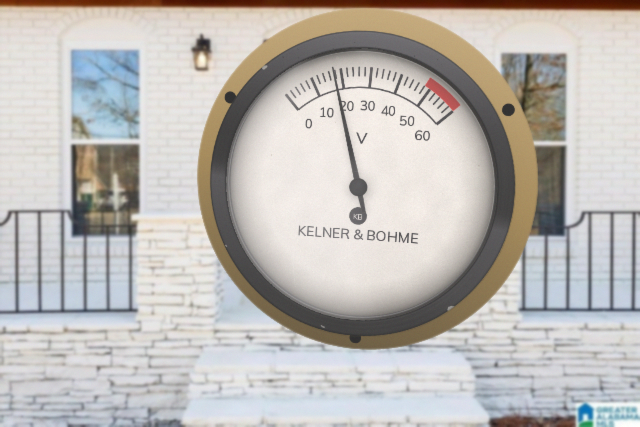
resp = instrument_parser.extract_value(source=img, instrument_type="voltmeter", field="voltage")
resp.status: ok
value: 18 V
